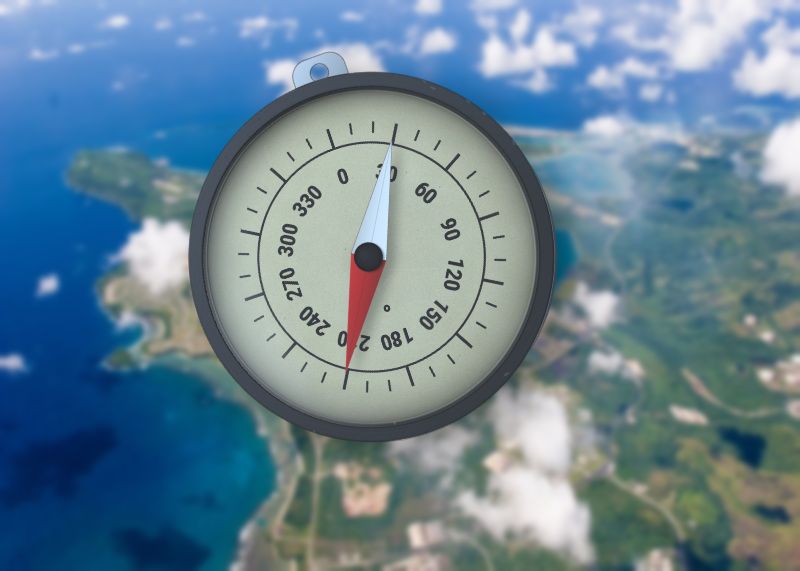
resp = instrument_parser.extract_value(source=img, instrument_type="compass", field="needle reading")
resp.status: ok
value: 210 °
